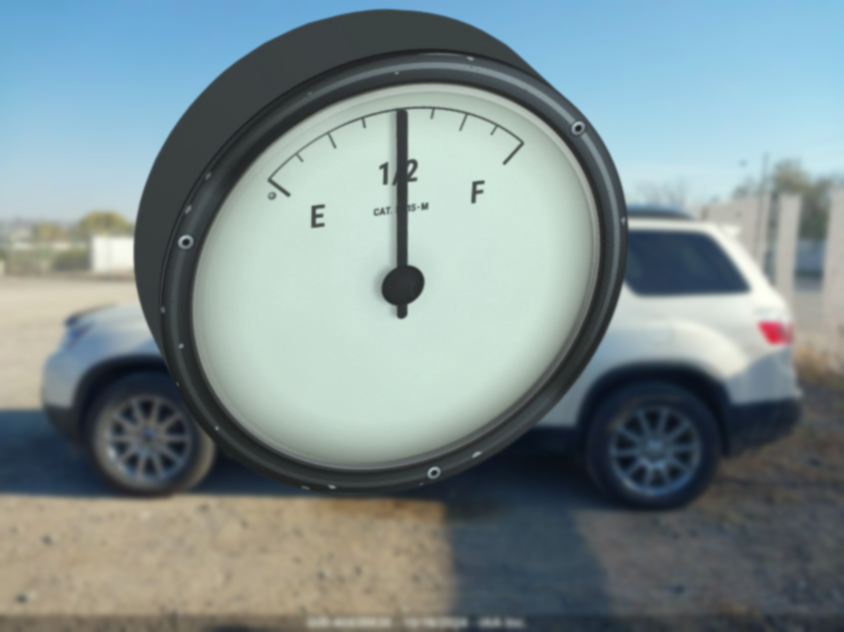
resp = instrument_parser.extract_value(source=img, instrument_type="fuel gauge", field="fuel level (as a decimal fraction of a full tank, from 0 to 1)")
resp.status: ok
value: 0.5
